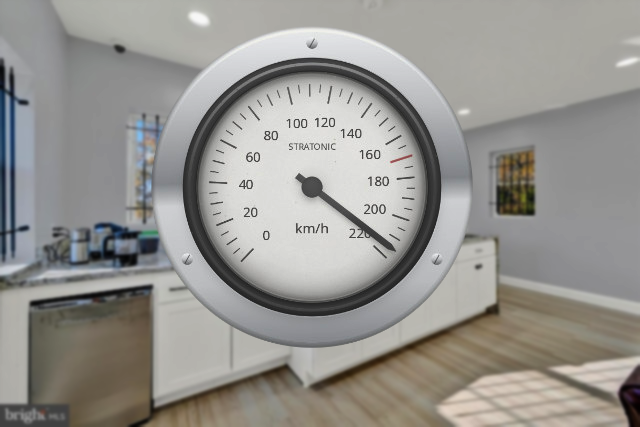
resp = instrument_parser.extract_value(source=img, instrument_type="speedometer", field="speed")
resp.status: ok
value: 215 km/h
